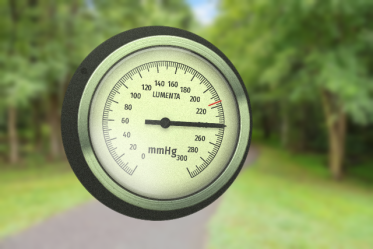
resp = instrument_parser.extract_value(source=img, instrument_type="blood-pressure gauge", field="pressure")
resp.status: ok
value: 240 mmHg
